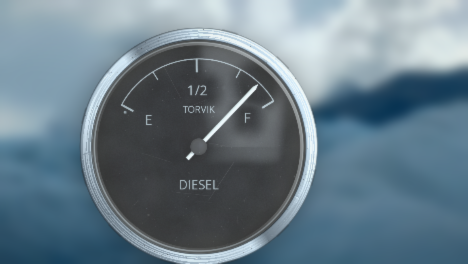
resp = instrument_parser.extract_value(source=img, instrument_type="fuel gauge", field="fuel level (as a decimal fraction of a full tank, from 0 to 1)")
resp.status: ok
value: 0.875
